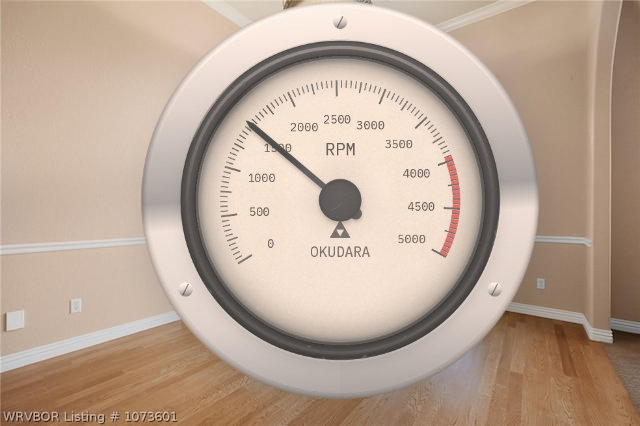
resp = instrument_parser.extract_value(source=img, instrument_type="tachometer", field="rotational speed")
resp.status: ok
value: 1500 rpm
